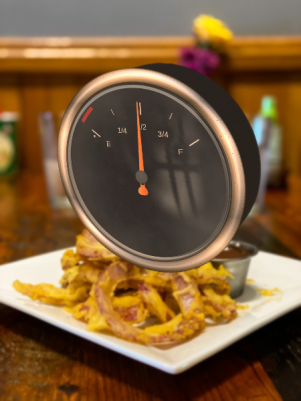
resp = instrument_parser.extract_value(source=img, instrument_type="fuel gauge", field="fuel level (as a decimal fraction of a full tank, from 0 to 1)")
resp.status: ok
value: 0.5
